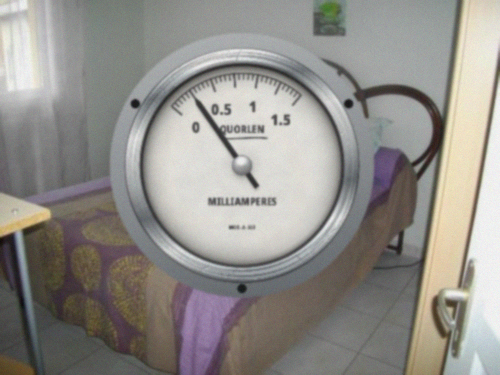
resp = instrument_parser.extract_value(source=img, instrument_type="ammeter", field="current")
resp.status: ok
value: 0.25 mA
